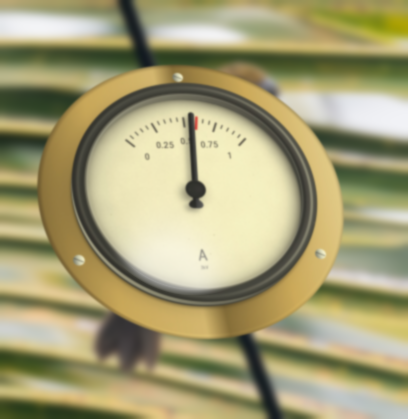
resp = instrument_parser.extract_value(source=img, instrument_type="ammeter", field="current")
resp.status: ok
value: 0.55 A
